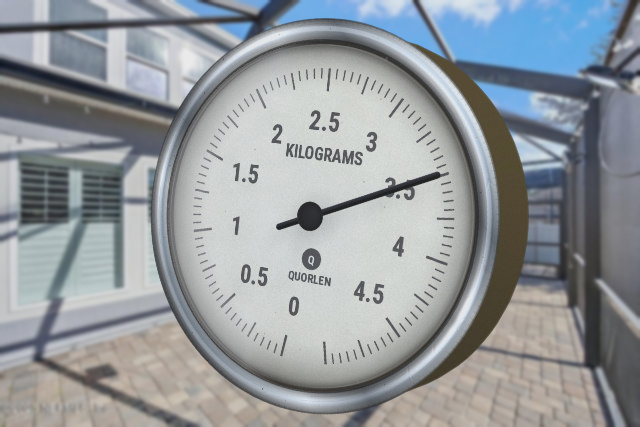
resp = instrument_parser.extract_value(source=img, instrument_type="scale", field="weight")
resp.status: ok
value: 3.5 kg
